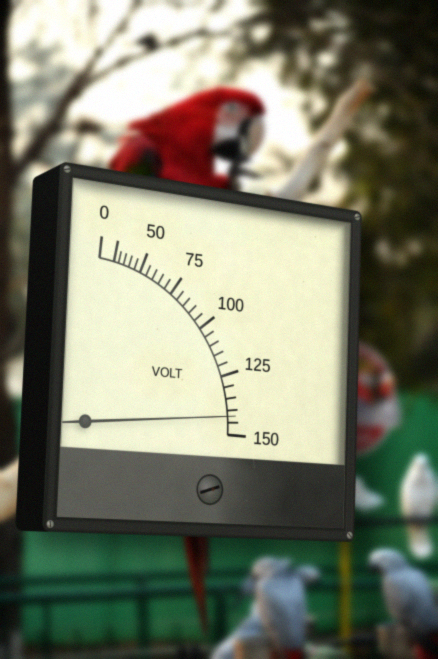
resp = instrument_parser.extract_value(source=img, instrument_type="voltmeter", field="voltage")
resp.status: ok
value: 142.5 V
